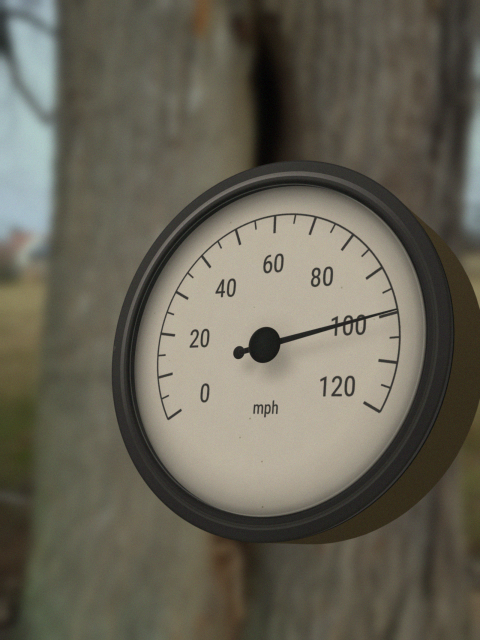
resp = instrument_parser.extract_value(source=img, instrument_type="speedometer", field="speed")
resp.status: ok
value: 100 mph
